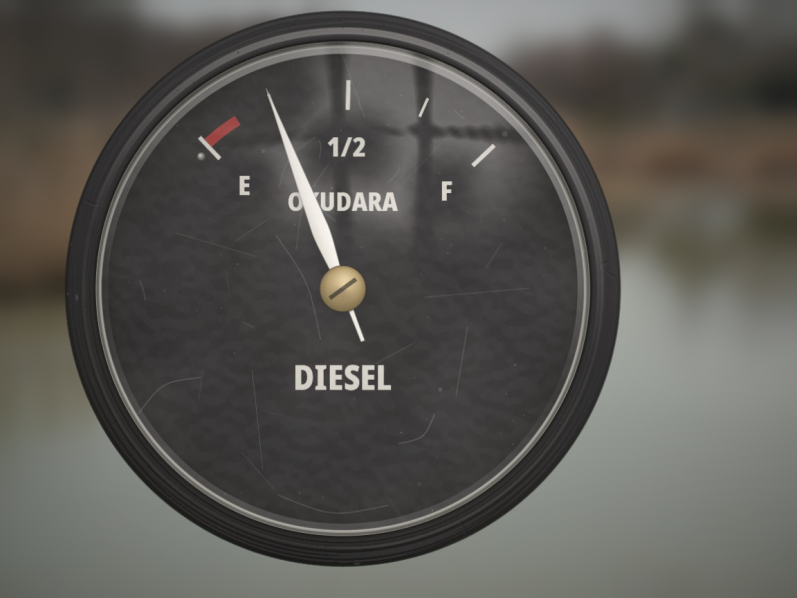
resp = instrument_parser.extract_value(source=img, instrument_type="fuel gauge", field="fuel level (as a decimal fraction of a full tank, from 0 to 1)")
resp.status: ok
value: 0.25
